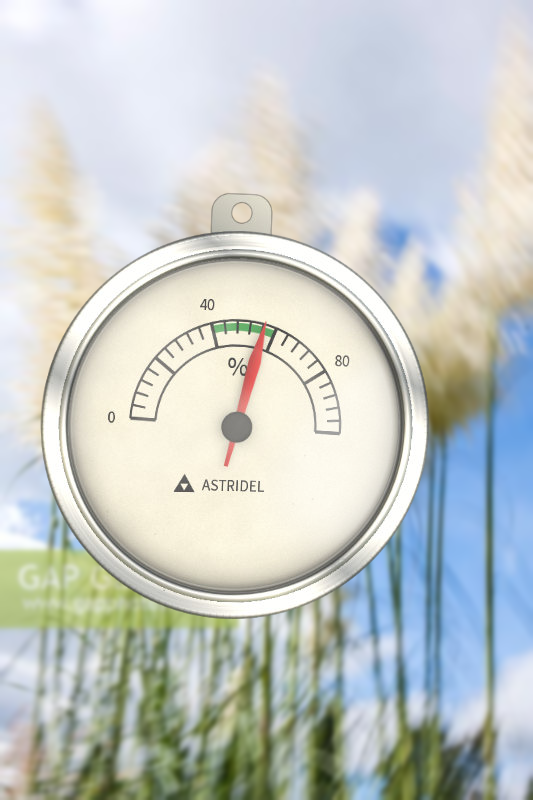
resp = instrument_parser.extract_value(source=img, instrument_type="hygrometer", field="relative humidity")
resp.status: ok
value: 56 %
